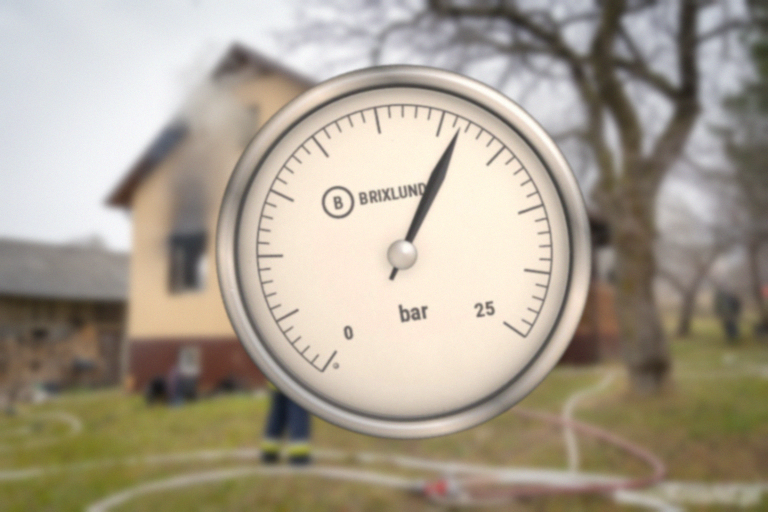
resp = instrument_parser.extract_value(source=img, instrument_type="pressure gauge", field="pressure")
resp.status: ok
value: 15.75 bar
